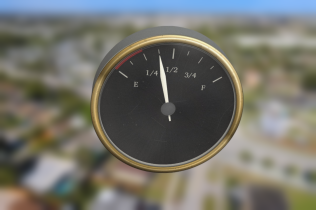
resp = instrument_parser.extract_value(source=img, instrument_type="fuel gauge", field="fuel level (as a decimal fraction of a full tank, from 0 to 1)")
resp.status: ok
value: 0.375
